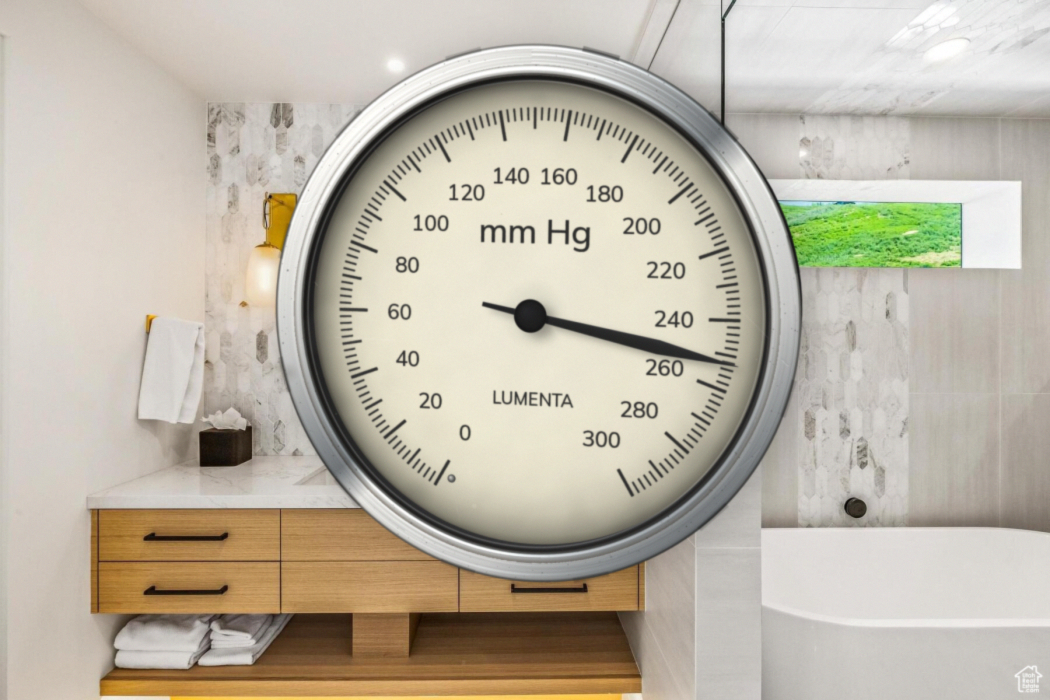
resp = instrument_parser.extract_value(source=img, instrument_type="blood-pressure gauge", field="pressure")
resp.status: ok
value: 252 mmHg
